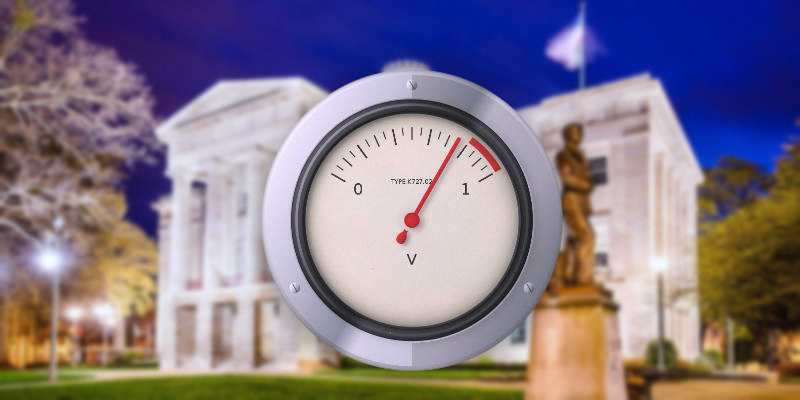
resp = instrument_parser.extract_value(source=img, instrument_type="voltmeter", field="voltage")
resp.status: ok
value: 0.75 V
